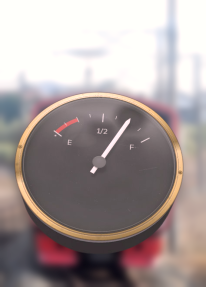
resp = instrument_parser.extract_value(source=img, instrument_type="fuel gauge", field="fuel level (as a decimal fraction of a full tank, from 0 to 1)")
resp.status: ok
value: 0.75
